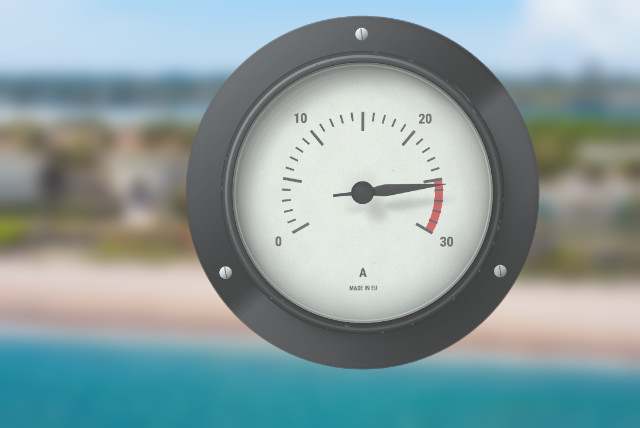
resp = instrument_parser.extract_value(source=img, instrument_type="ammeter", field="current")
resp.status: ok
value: 25.5 A
